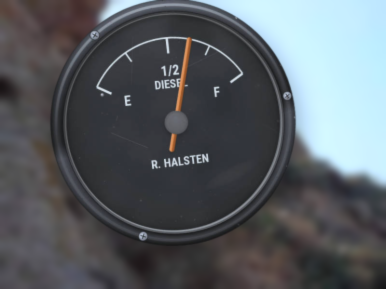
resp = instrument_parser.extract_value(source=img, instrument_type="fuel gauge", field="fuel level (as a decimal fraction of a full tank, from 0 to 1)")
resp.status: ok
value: 0.625
